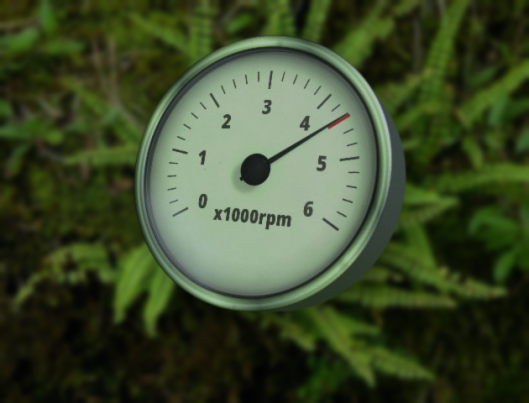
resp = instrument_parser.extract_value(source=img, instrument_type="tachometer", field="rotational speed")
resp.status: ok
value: 4400 rpm
